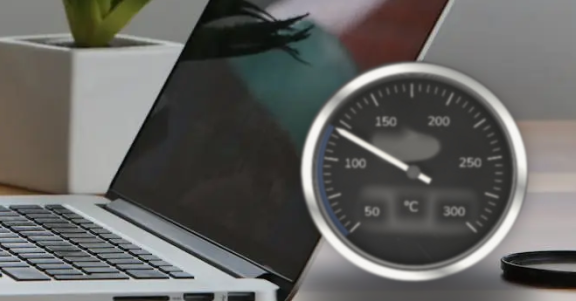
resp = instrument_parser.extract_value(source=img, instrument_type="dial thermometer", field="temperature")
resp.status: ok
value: 120 °C
